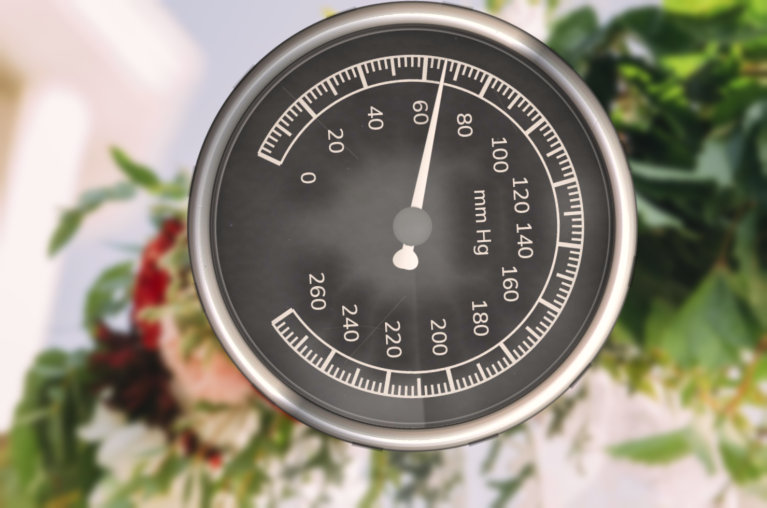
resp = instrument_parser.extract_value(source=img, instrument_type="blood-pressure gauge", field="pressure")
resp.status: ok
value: 66 mmHg
